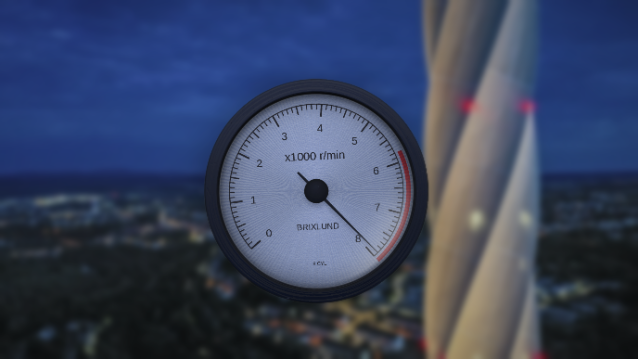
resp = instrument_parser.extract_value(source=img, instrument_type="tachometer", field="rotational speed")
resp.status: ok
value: 7900 rpm
